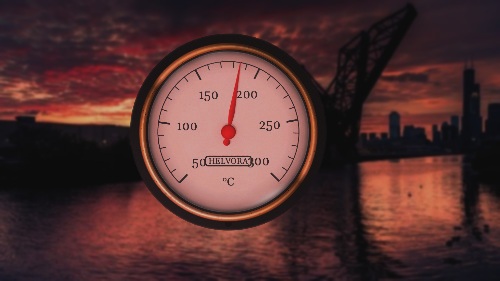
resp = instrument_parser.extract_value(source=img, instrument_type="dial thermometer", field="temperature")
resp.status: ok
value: 185 °C
